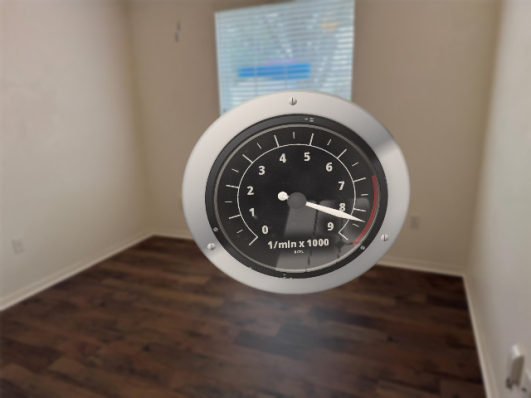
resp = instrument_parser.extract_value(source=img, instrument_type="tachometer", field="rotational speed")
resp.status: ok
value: 8250 rpm
